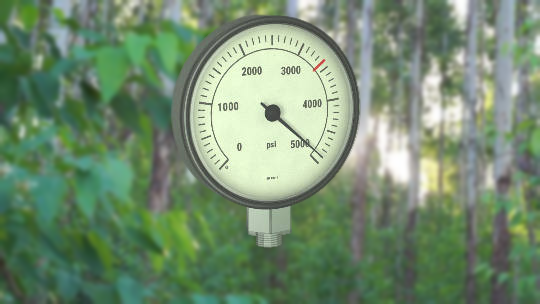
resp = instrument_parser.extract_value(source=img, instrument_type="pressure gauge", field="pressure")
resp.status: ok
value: 4900 psi
